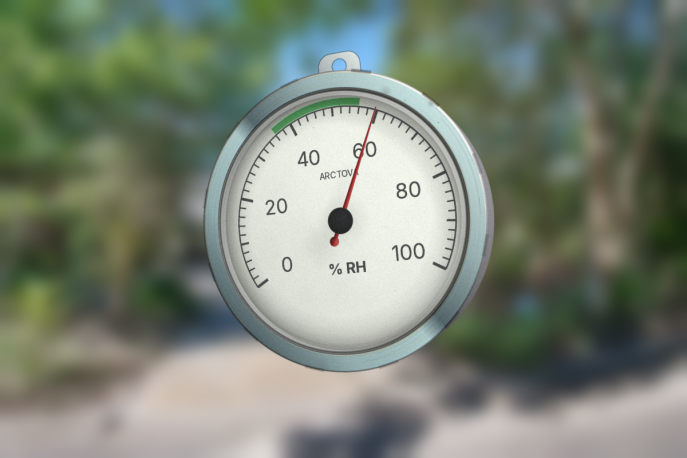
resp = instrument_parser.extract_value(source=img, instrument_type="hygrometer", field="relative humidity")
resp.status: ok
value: 60 %
